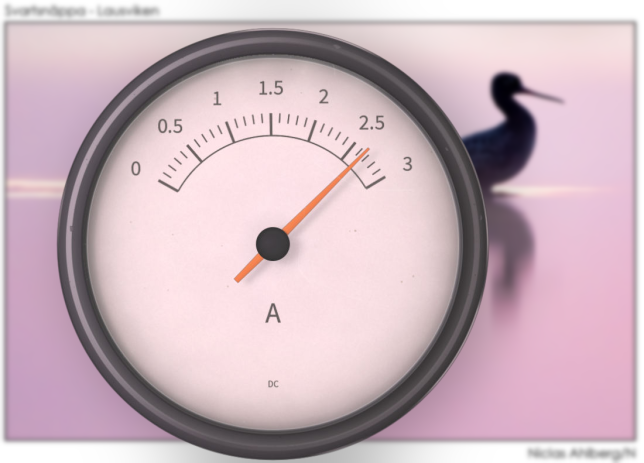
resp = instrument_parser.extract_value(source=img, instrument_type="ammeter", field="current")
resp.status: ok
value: 2.65 A
